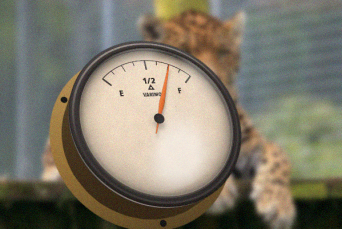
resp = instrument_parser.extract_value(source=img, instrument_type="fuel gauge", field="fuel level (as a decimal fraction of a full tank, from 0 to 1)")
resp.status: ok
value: 0.75
